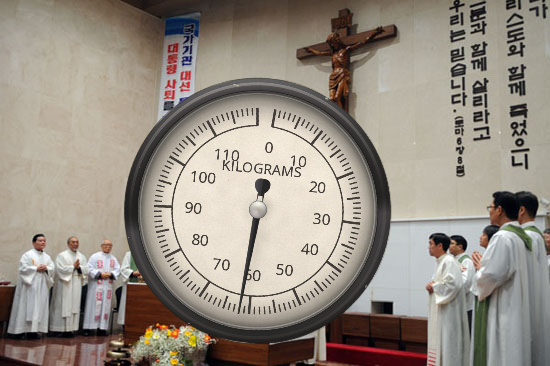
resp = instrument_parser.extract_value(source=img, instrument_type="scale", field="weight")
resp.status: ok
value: 62 kg
